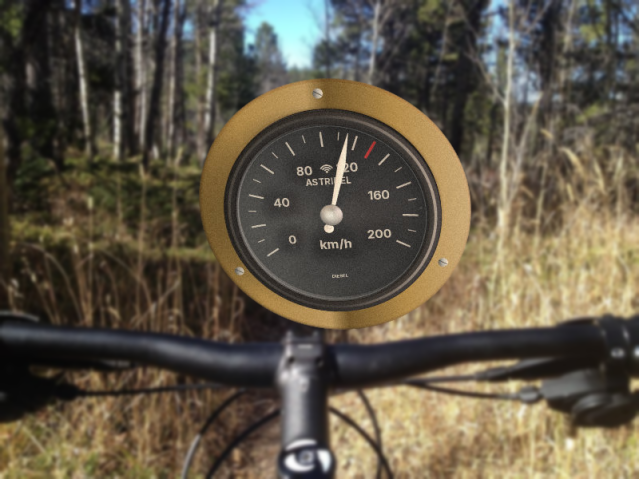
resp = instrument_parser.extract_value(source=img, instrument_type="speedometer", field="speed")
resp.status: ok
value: 115 km/h
